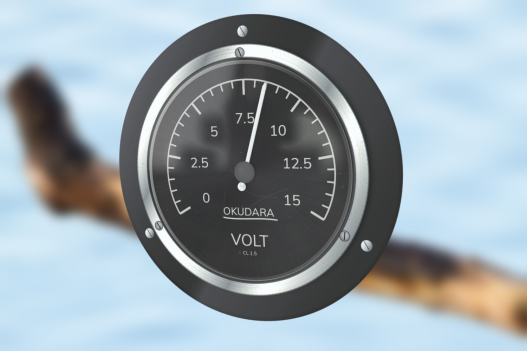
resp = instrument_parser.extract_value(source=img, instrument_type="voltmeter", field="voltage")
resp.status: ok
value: 8.5 V
